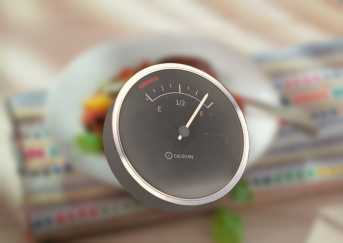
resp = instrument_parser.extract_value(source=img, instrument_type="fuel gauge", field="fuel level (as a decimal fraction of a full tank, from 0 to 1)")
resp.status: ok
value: 0.875
